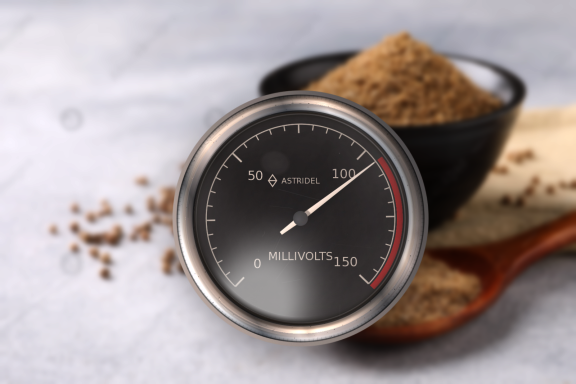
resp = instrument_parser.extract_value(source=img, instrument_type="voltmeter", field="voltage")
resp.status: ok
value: 105 mV
